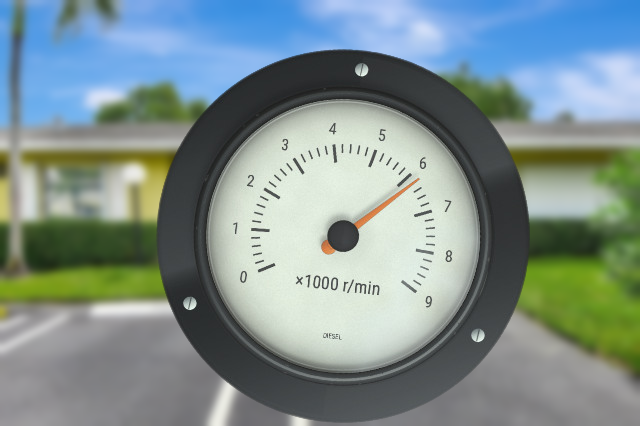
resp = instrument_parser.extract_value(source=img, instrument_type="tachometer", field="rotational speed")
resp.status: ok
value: 6200 rpm
